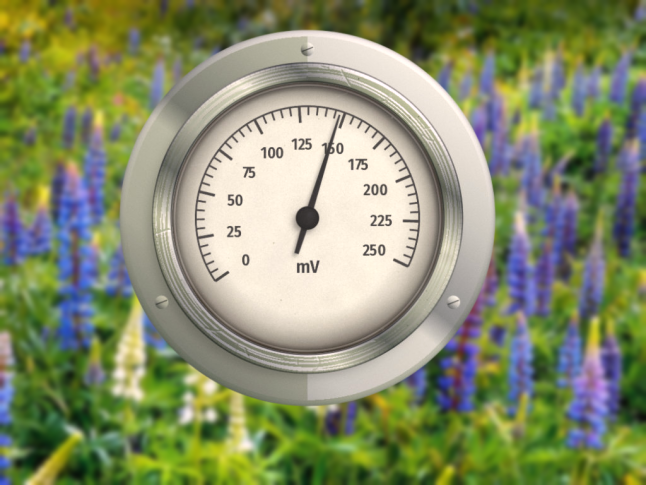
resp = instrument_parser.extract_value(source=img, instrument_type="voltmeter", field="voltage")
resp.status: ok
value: 147.5 mV
